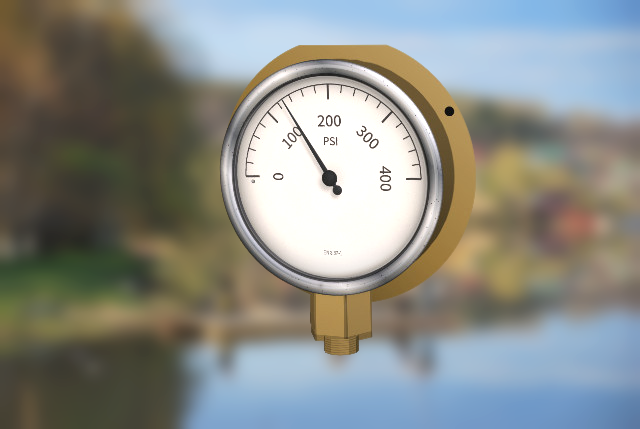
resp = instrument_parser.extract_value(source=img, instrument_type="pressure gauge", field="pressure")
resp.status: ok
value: 130 psi
